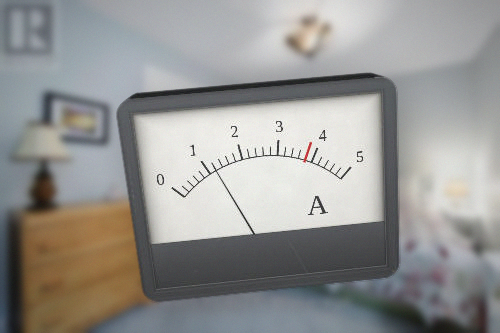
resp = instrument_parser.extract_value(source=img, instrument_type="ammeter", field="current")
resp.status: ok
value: 1.2 A
